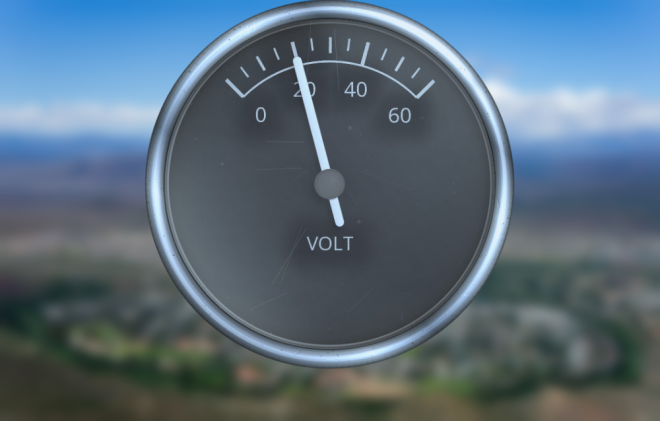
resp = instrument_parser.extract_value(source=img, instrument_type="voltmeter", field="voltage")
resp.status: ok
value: 20 V
